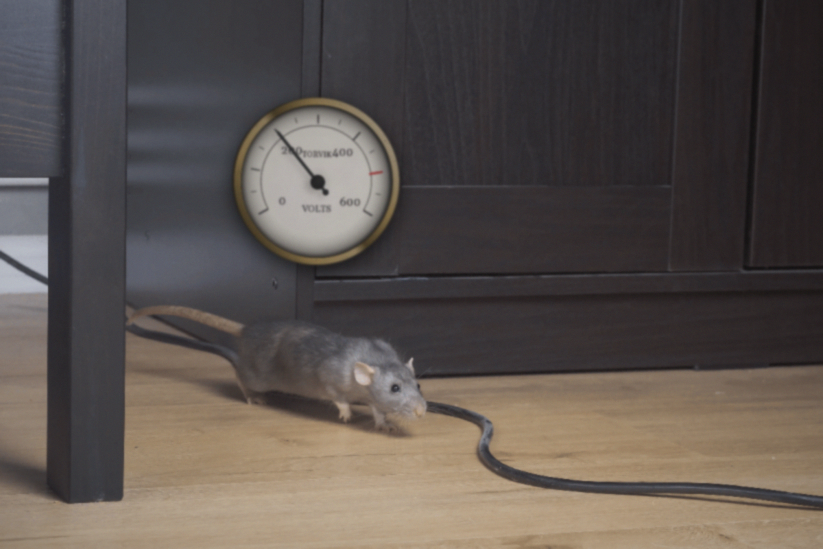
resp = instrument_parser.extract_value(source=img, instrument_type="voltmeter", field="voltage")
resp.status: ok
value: 200 V
